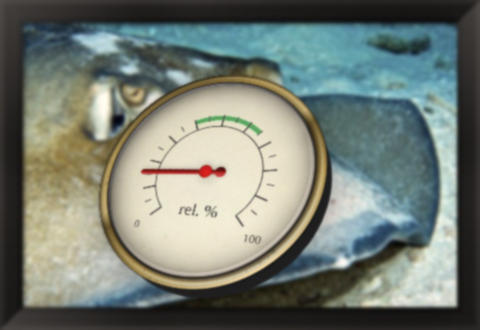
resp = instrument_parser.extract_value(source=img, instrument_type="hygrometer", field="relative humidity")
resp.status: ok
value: 15 %
